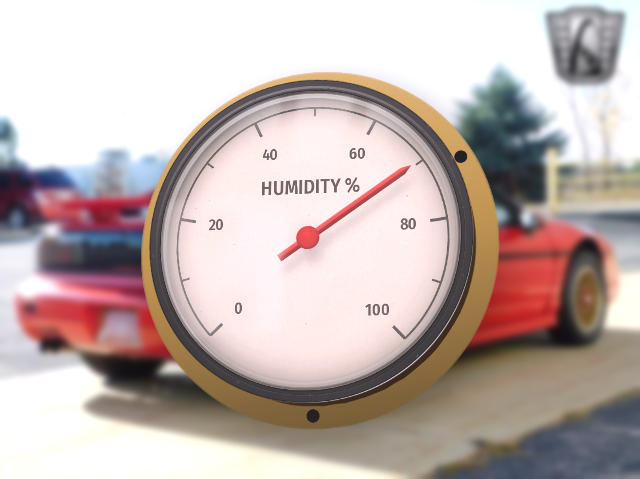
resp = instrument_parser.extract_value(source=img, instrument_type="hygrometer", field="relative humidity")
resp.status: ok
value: 70 %
